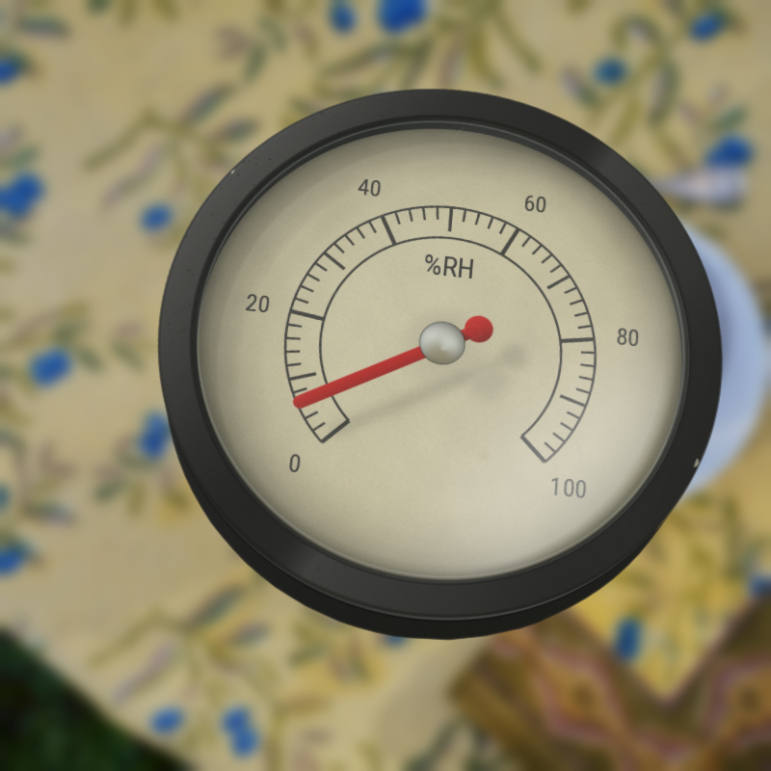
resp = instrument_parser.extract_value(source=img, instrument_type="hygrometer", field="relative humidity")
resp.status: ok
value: 6 %
